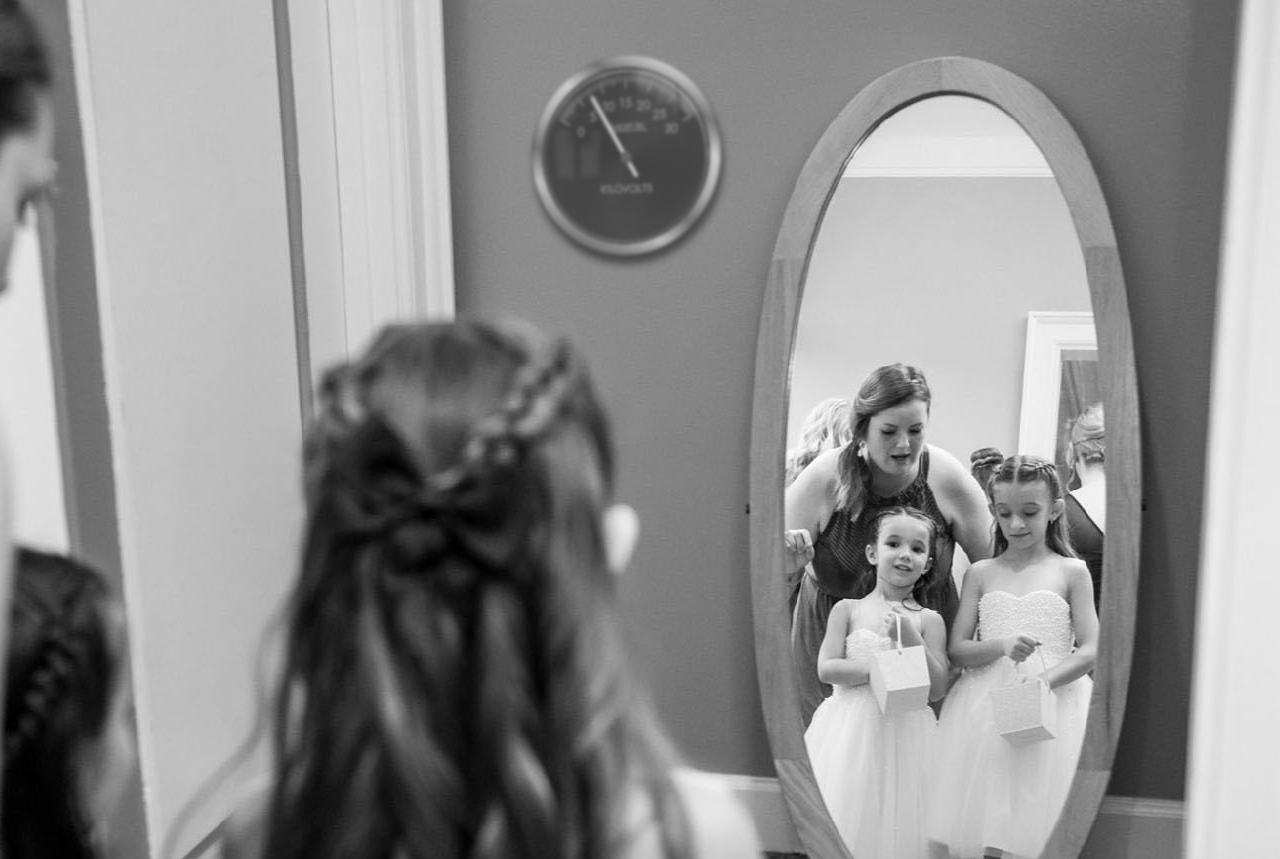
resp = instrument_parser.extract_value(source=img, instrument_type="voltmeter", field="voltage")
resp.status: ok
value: 7.5 kV
